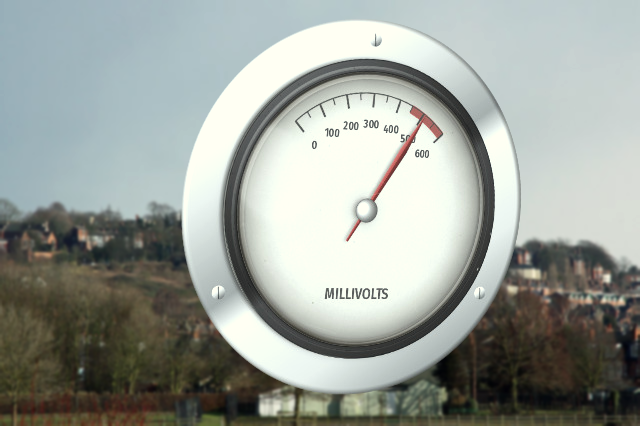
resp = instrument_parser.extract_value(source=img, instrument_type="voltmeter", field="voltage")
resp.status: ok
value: 500 mV
